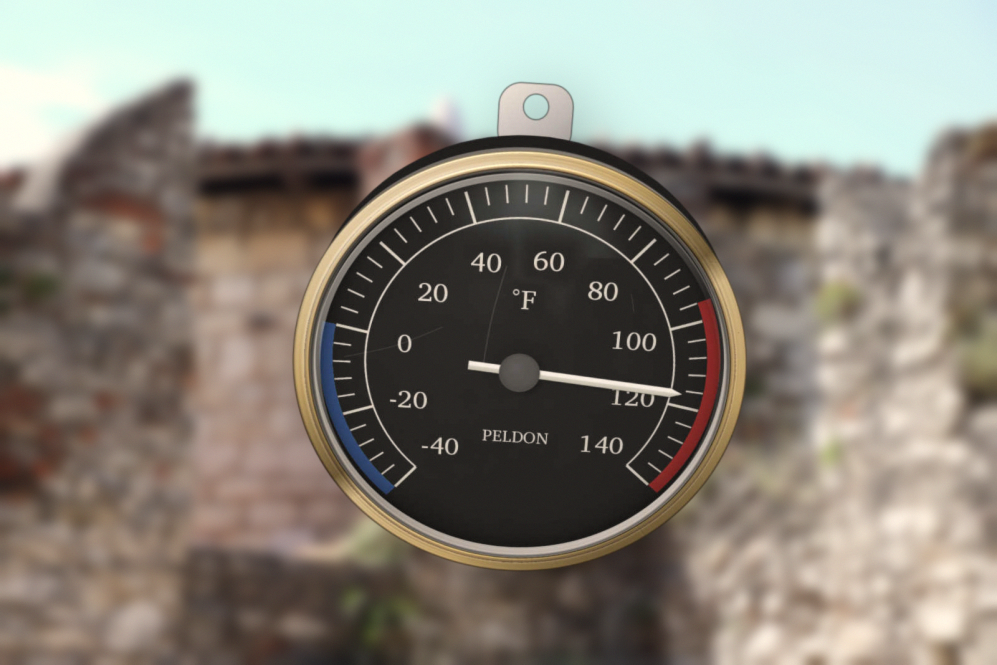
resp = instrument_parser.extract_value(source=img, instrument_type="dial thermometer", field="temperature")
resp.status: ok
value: 116 °F
